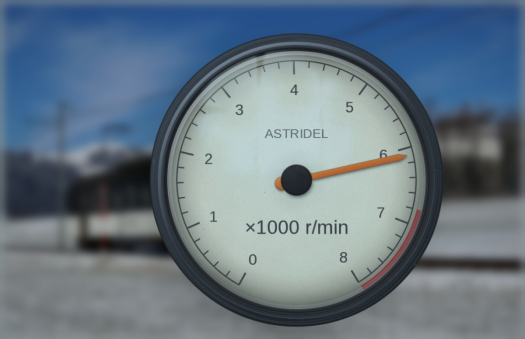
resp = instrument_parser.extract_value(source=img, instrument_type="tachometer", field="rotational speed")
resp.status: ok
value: 6100 rpm
